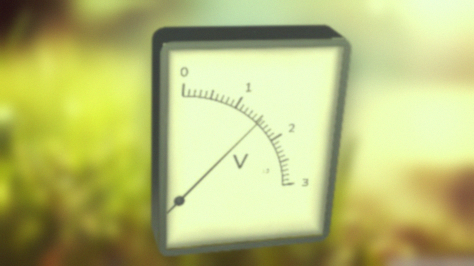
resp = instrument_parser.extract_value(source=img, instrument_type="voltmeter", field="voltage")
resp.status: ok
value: 1.5 V
